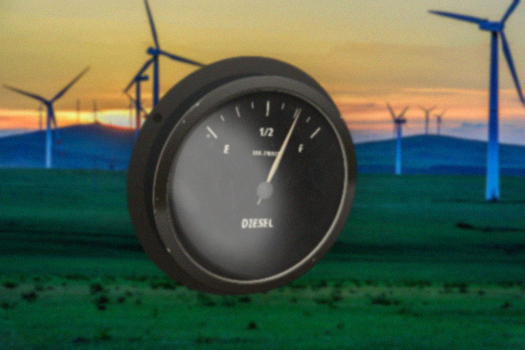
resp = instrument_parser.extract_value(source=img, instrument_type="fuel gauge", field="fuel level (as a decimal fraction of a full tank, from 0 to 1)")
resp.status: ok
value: 0.75
